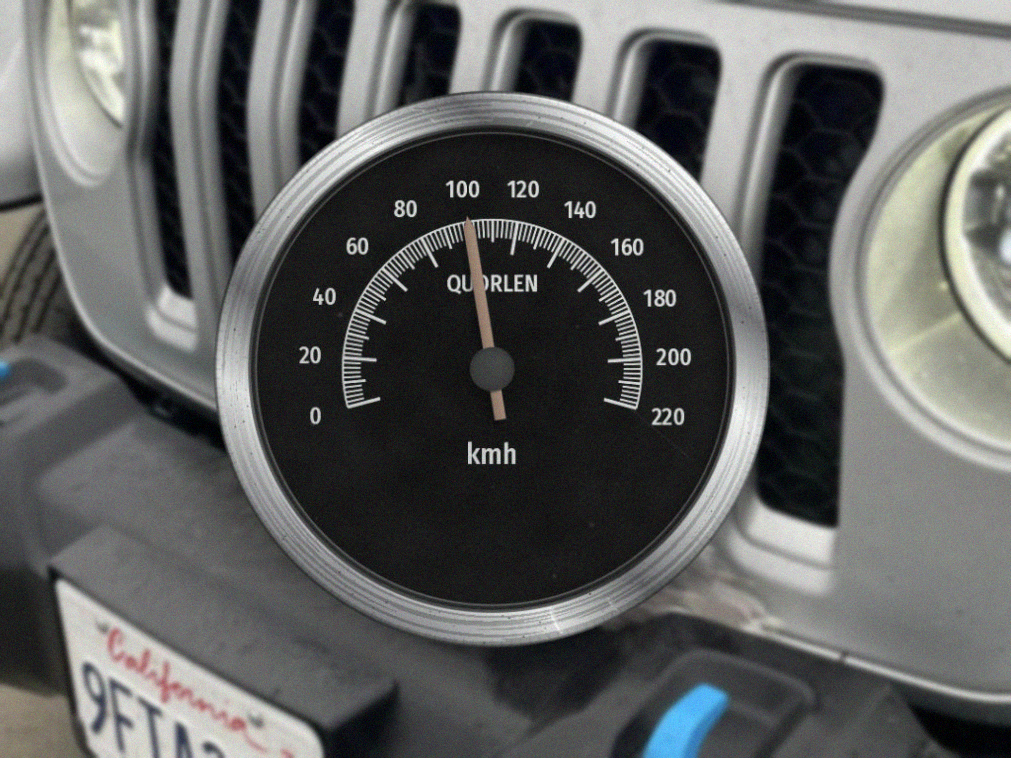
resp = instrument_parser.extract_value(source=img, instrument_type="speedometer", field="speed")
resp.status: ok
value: 100 km/h
